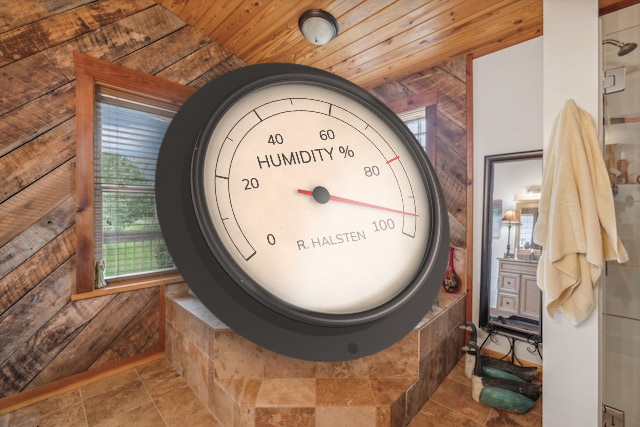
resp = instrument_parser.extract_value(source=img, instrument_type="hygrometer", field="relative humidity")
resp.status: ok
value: 95 %
